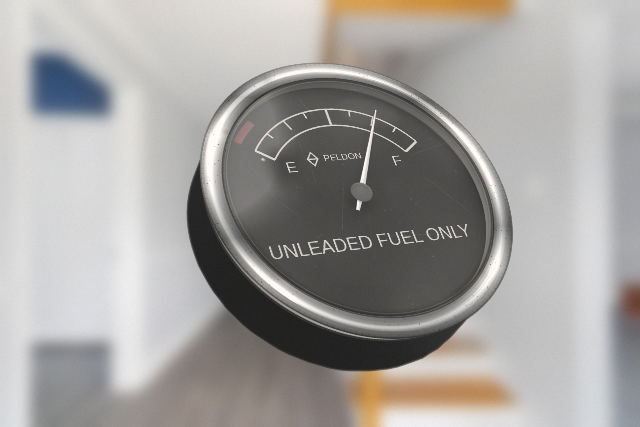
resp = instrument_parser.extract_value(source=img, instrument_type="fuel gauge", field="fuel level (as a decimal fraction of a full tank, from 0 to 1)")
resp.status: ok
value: 0.75
